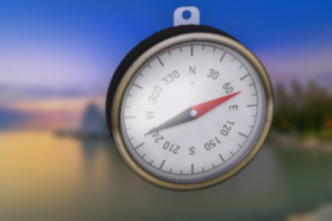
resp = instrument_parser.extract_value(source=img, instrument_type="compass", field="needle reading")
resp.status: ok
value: 70 °
